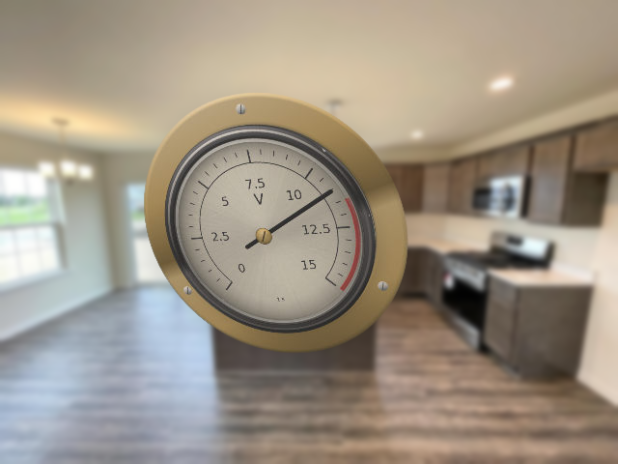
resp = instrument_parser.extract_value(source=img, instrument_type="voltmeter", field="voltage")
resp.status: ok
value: 11 V
